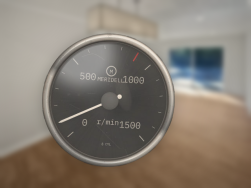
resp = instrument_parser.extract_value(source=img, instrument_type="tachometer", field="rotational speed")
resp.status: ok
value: 100 rpm
